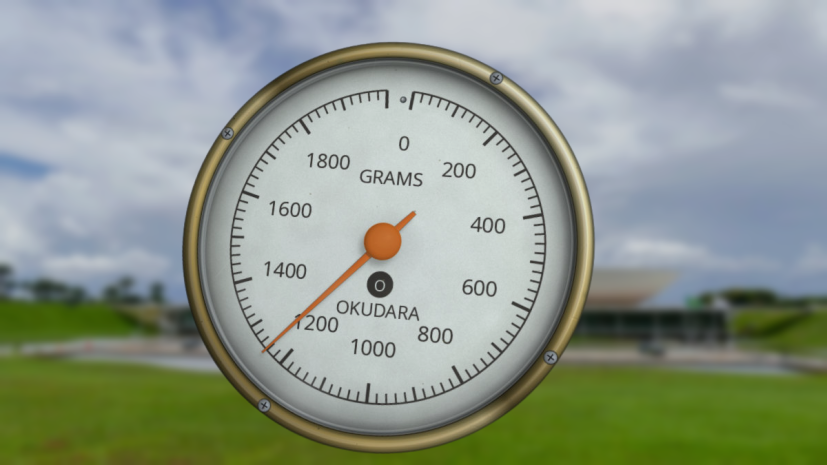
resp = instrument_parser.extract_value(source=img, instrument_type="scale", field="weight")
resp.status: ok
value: 1240 g
